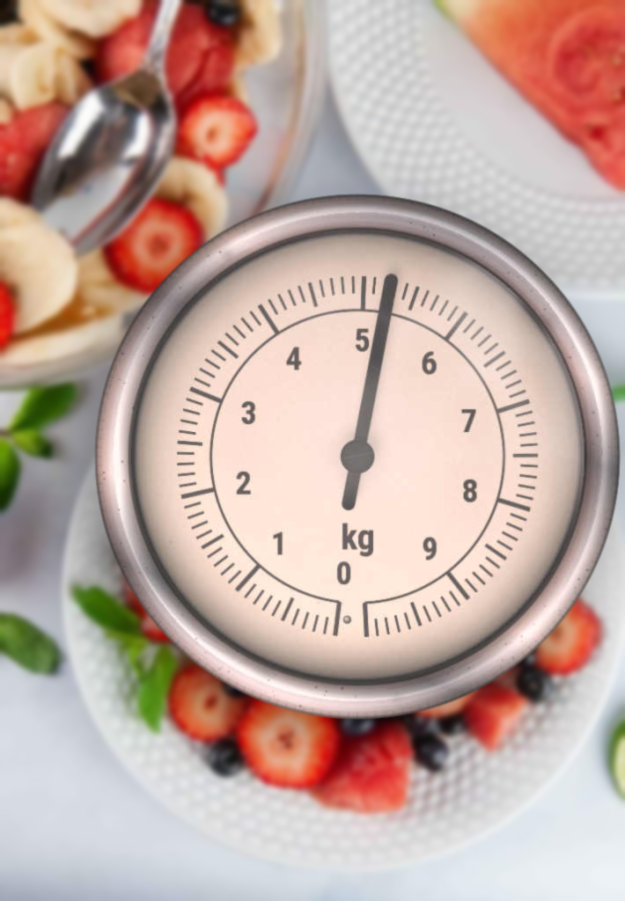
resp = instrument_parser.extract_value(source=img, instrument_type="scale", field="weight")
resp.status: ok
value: 5.25 kg
